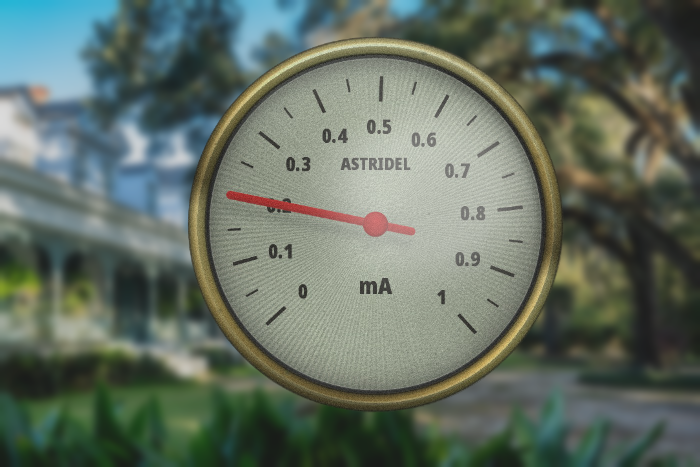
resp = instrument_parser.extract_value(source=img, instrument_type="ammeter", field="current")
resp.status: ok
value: 0.2 mA
